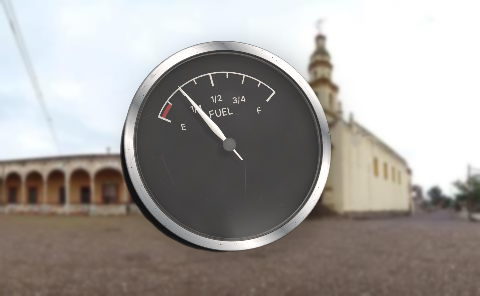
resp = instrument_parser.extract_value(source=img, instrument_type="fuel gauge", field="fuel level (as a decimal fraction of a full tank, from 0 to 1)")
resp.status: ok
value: 0.25
